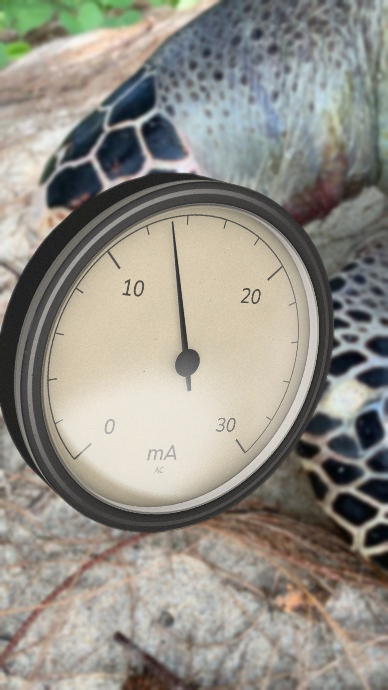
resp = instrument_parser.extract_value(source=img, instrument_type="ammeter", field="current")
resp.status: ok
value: 13 mA
